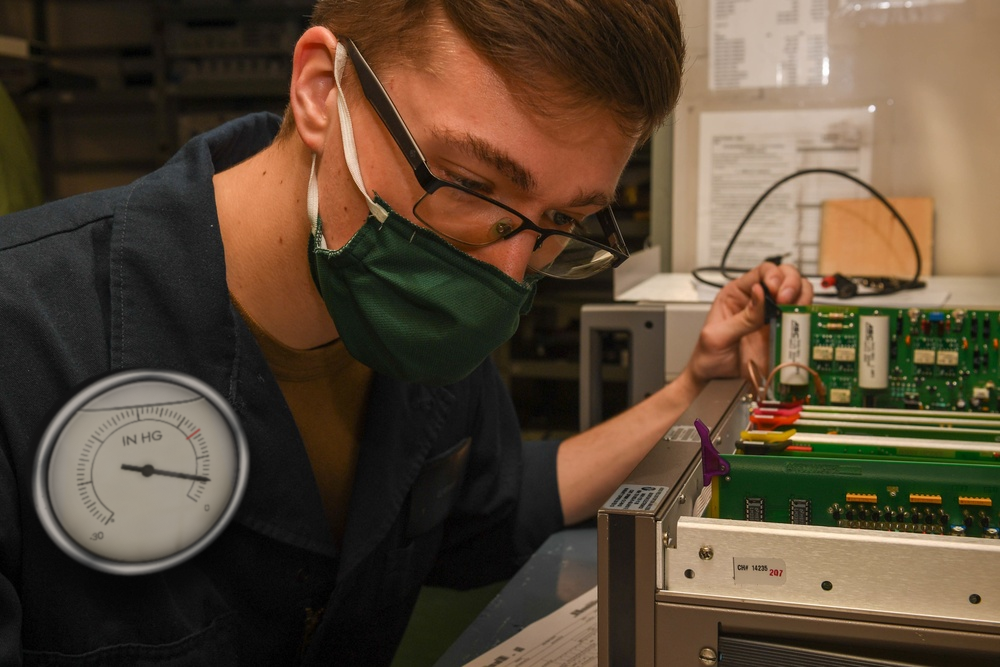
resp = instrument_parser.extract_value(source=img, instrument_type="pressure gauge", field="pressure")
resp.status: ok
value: -2.5 inHg
